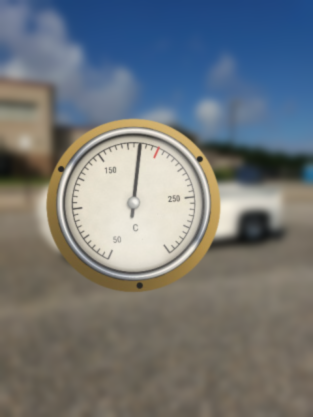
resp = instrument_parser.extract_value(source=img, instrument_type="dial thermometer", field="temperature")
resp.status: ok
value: 185 °C
